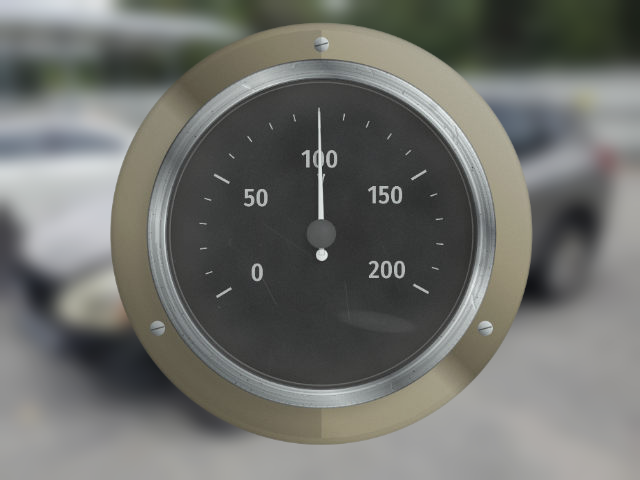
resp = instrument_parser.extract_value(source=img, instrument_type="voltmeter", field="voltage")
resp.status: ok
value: 100 V
